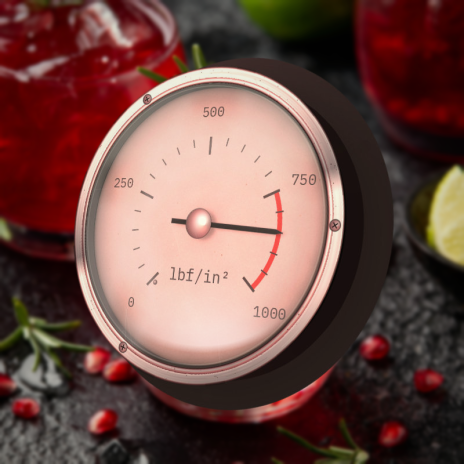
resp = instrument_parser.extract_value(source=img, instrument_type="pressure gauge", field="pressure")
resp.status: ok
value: 850 psi
